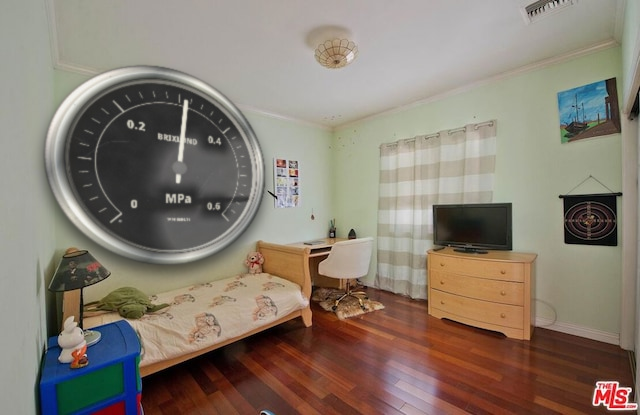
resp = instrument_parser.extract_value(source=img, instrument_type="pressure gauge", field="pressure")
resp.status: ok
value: 0.31 MPa
